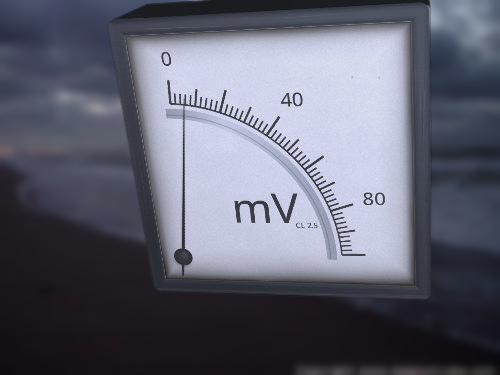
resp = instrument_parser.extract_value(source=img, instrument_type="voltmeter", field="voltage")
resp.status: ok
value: 6 mV
